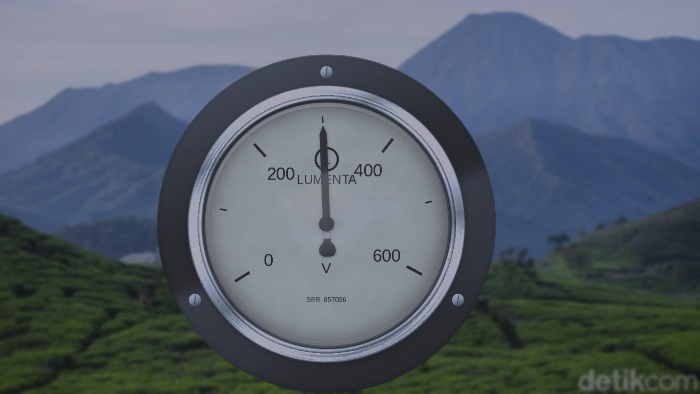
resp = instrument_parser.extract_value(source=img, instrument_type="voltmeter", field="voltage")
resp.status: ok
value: 300 V
